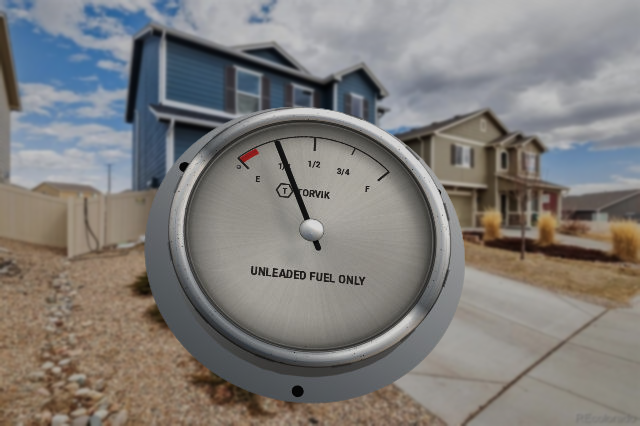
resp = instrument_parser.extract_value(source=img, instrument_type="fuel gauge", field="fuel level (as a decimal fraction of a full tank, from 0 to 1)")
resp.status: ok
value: 0.25
